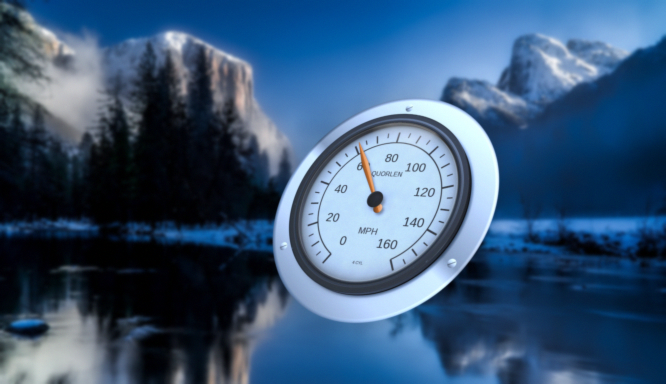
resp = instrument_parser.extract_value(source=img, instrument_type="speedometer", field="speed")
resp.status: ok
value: 62.5 mph
